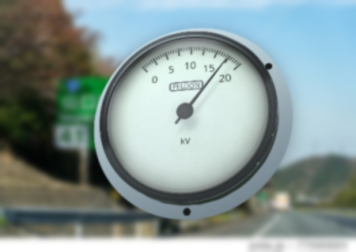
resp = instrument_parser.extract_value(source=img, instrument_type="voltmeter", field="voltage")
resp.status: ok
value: 17.5 kV
